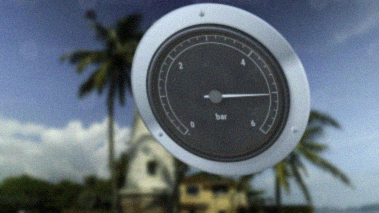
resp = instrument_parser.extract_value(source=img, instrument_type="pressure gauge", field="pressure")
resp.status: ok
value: 5 bar
